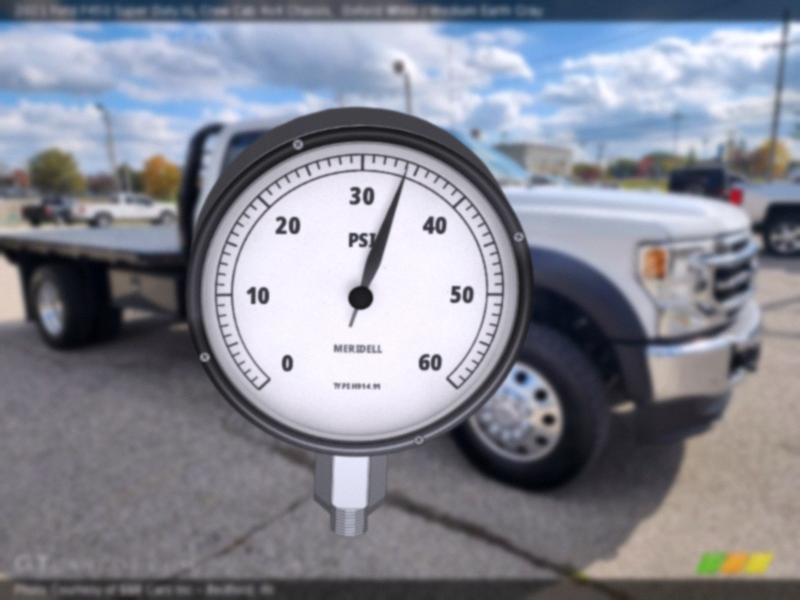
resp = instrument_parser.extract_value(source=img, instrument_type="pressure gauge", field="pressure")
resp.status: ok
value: 34 psi
